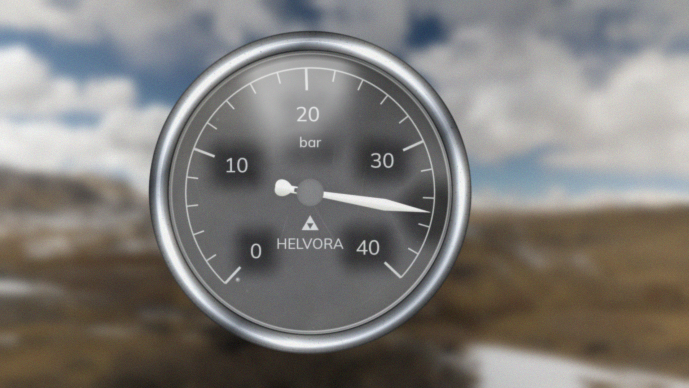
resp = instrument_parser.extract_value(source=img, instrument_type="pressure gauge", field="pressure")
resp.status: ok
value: 35 bar
